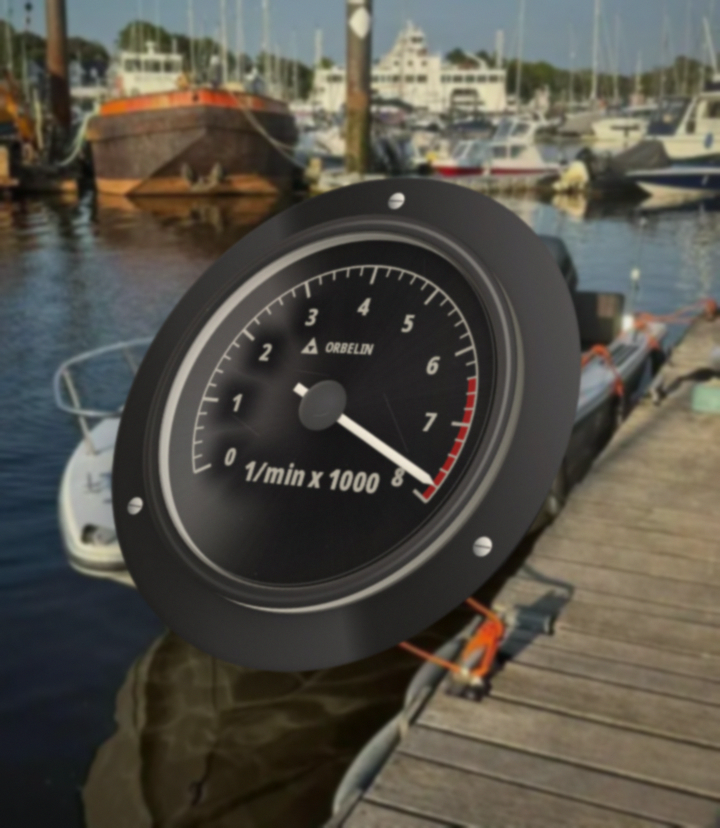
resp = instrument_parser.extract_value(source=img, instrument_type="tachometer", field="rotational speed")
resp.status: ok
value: 7800 rpm
